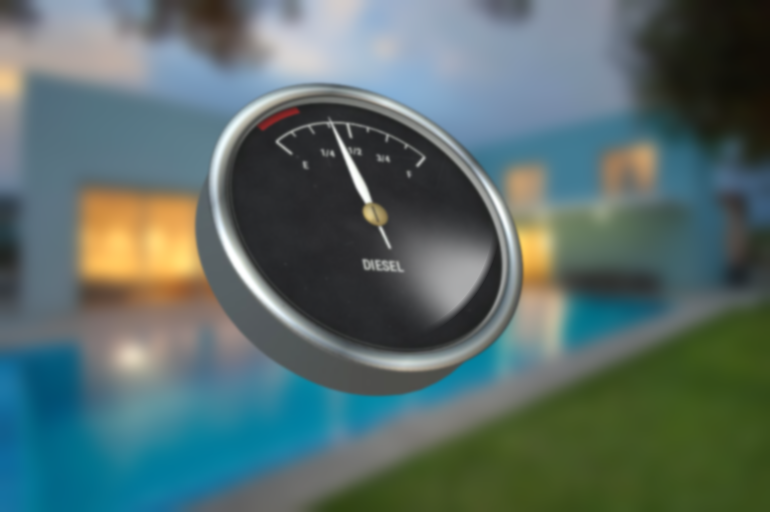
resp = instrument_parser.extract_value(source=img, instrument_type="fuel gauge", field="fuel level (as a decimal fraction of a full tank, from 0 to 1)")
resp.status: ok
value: 0.375
